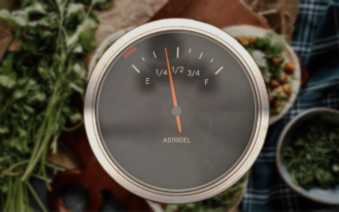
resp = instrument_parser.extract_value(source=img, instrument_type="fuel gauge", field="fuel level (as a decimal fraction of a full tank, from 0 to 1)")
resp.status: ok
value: 0.375
